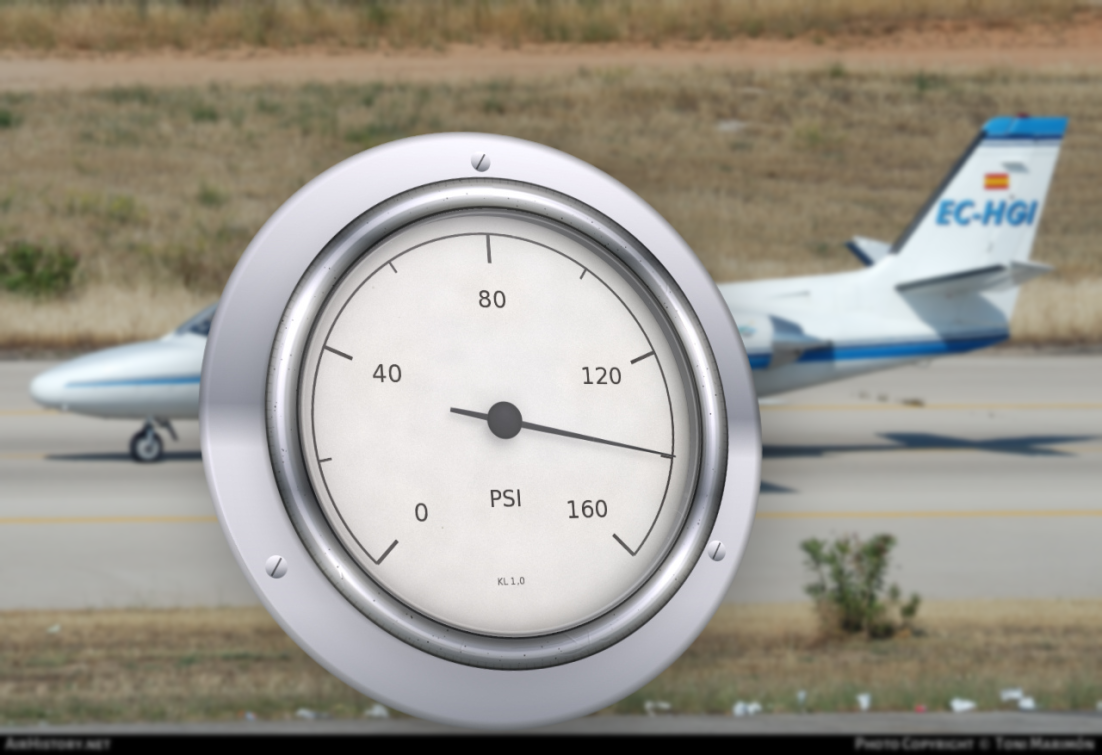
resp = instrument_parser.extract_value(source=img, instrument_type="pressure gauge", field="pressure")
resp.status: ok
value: 140 psi
